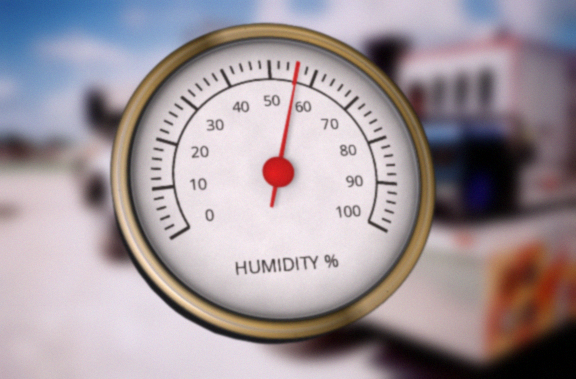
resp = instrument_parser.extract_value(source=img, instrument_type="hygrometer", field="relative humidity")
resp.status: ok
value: 56 %
